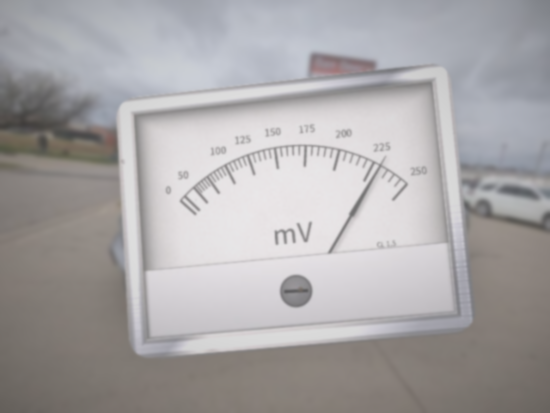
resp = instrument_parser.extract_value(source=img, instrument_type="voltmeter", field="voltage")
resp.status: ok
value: 230 mV
